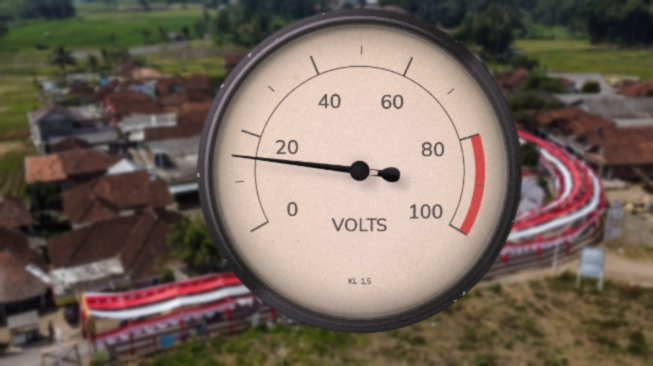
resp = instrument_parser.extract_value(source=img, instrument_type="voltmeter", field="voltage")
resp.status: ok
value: 15 V
